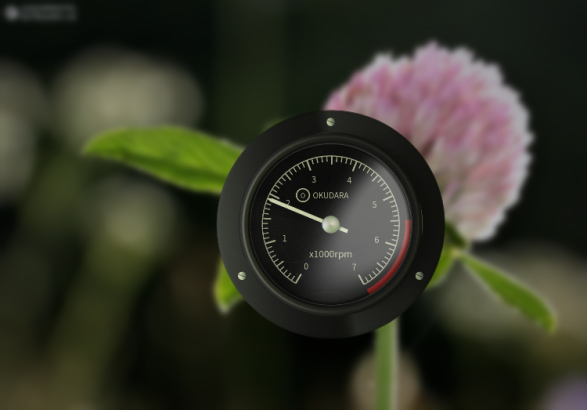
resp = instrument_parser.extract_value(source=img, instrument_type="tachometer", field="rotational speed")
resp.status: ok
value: 1900 rpm
